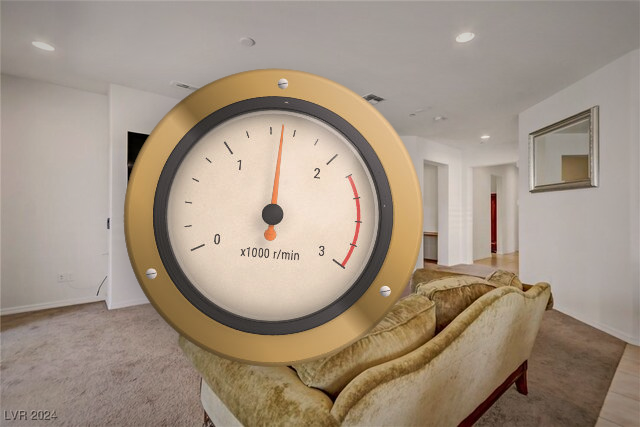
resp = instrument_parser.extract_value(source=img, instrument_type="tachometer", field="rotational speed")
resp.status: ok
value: 1500 rpm
